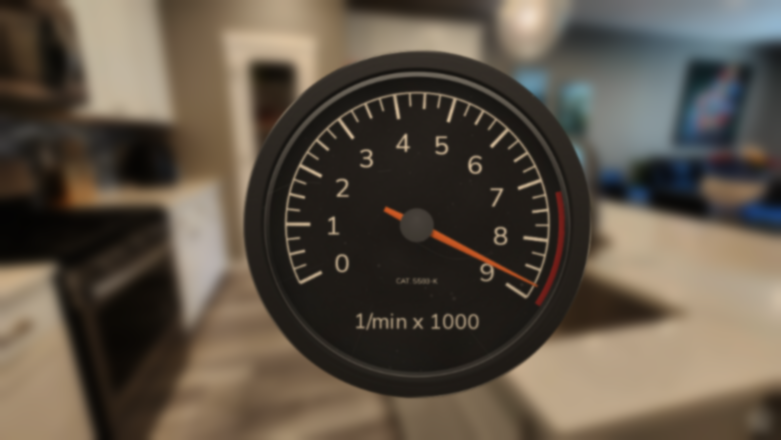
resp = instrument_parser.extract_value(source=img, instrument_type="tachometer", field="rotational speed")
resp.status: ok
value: 8750 rpm
